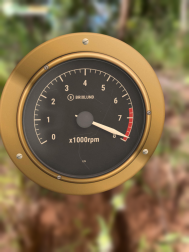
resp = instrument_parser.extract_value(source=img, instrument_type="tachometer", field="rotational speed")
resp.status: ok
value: 7800 rpm
